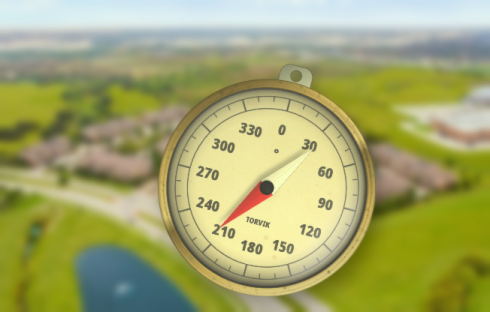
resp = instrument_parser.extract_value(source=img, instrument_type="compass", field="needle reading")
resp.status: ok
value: 215 °
